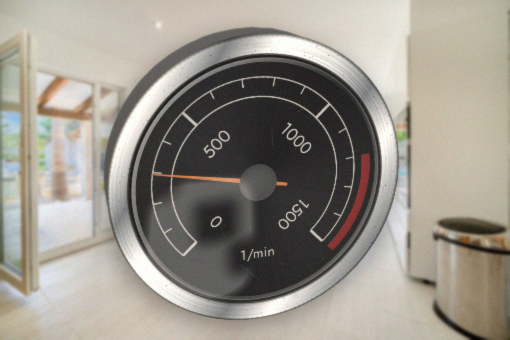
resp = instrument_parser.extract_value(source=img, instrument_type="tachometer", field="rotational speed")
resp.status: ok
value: 300 rpm
